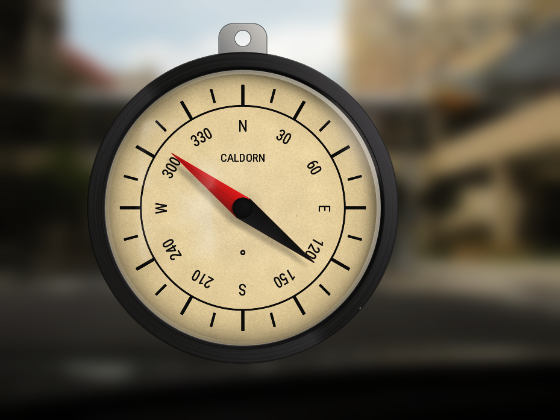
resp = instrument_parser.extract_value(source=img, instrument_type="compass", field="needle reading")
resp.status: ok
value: 307.5 °
